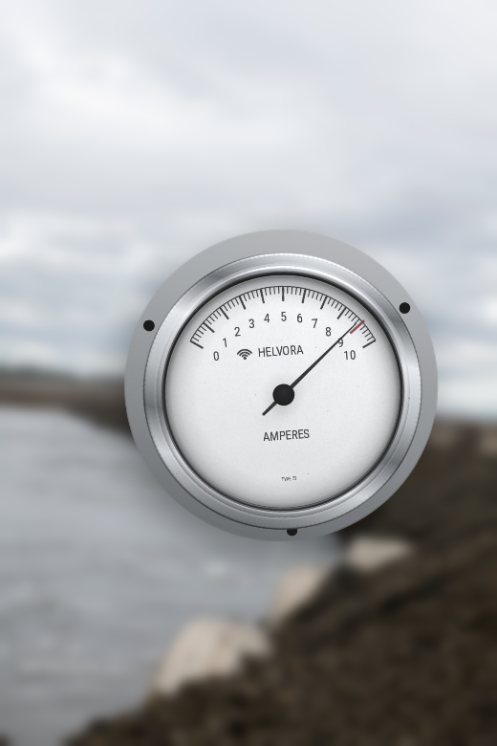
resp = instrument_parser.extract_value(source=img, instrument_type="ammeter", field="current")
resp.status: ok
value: 8.8 A
